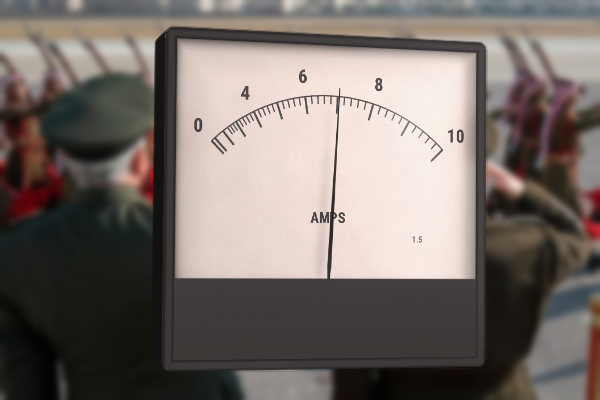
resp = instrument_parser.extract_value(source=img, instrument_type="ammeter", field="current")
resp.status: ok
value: 7 A
